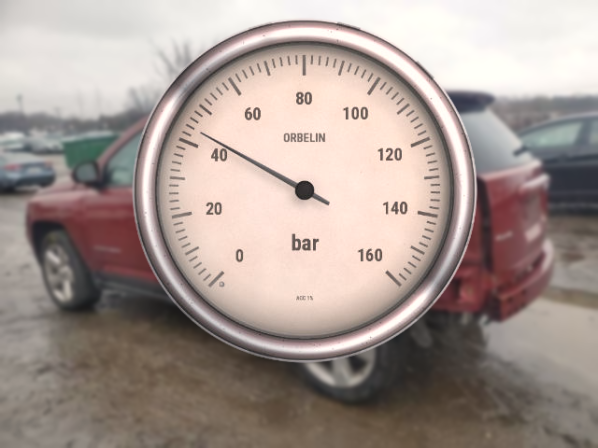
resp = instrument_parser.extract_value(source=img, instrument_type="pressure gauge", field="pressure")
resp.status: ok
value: 44 bar
